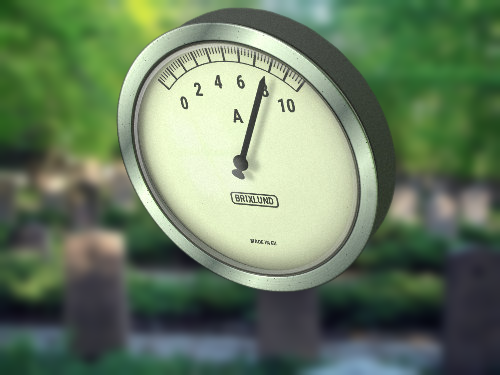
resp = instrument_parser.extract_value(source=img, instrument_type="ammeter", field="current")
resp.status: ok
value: 8 A
